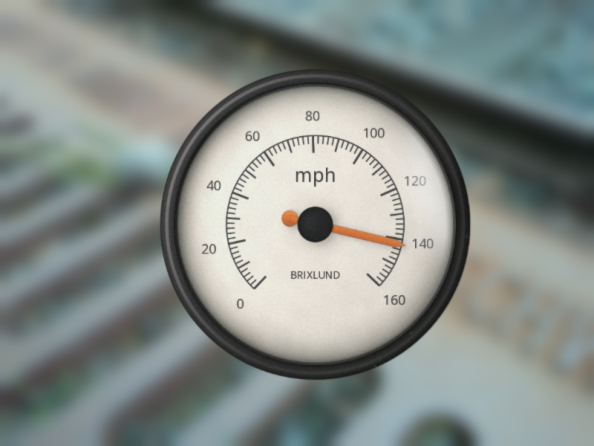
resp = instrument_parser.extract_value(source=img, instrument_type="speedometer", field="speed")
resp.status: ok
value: 142 mph
